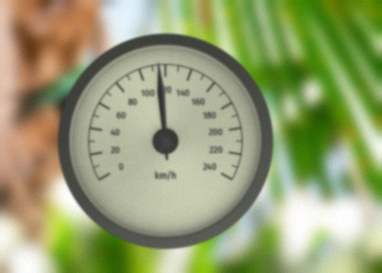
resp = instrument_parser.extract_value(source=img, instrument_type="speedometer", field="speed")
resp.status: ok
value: 115 km/h
